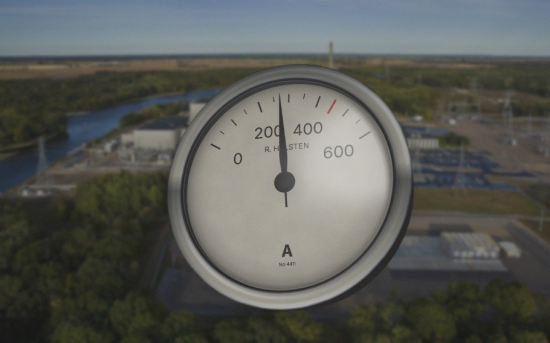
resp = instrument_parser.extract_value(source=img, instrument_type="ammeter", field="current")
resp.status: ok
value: 275 A
